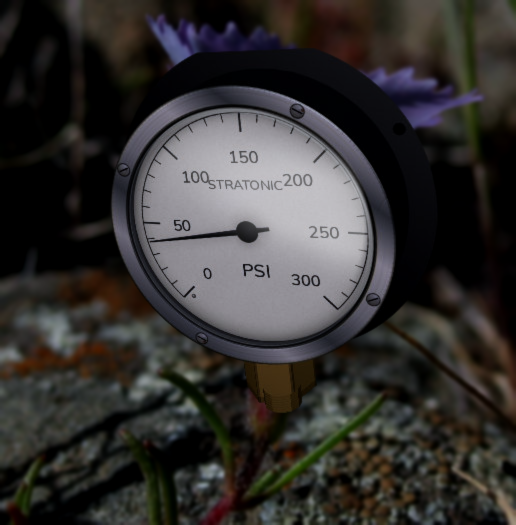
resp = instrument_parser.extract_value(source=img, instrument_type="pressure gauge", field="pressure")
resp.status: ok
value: 40 psi
